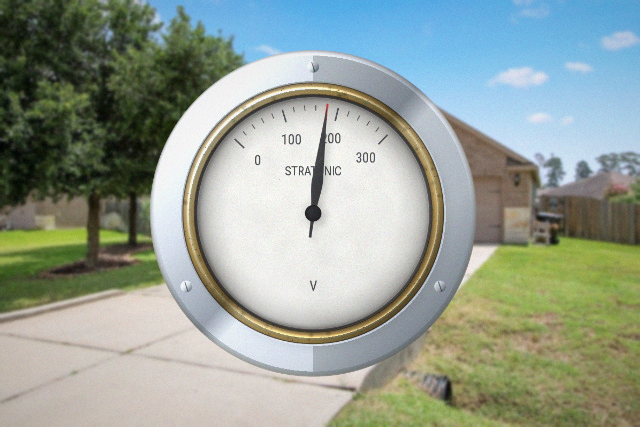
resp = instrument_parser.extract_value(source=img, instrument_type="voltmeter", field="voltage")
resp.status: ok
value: 180 V
